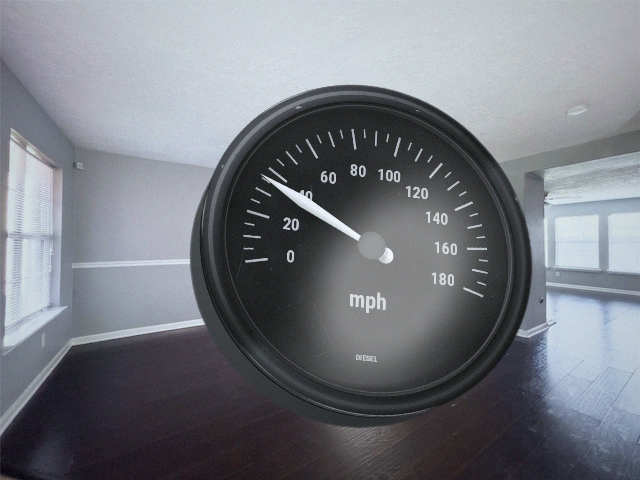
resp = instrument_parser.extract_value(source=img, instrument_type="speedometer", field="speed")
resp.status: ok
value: 35 mph
